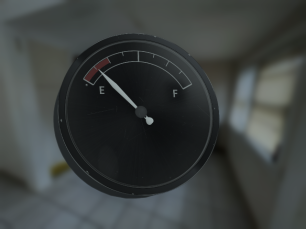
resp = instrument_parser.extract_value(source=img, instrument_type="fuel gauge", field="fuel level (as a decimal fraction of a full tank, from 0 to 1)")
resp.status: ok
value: 0.125
